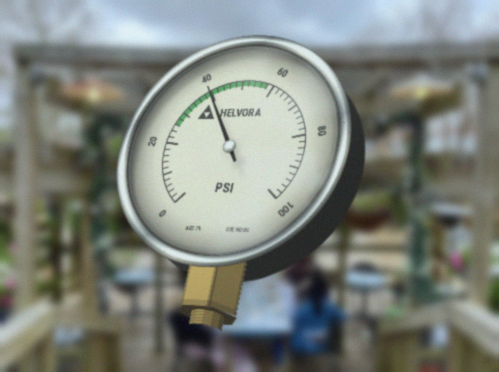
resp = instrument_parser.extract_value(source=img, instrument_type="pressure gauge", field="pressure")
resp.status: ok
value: 40 psi
